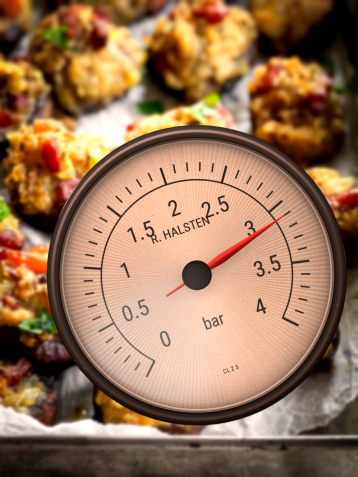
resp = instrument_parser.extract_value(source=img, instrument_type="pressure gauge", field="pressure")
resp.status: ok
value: 3.1 bar
